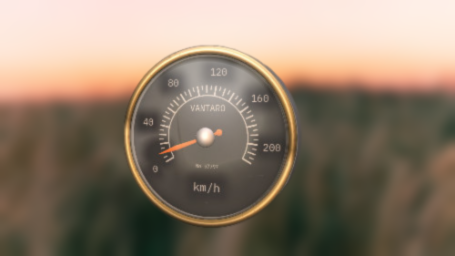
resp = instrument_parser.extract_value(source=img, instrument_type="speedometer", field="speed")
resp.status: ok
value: 10 km/h
